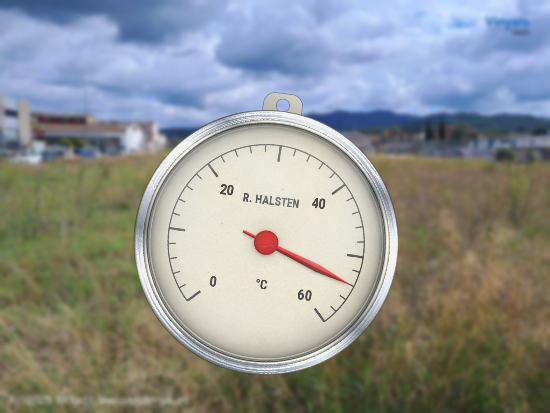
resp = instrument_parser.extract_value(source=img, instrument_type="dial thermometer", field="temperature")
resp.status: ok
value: 54 °C
